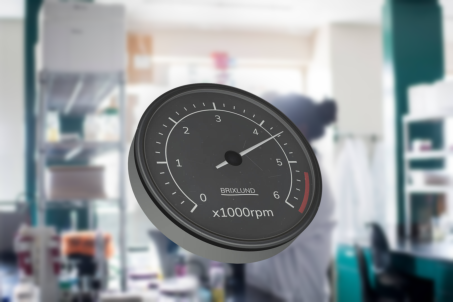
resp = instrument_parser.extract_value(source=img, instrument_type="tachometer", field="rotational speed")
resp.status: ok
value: 4400 rpm
